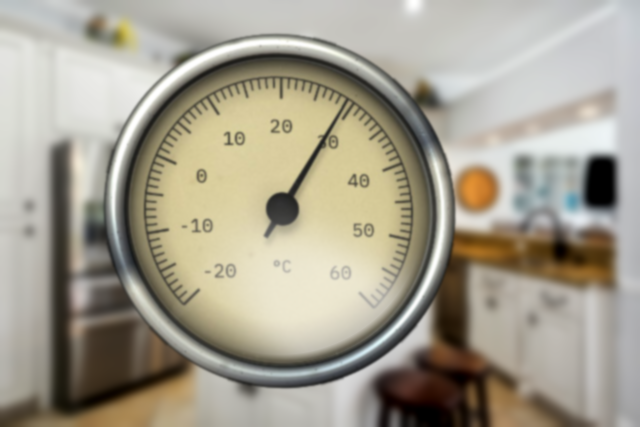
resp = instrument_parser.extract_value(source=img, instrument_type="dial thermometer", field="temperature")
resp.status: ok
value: 29 °C
